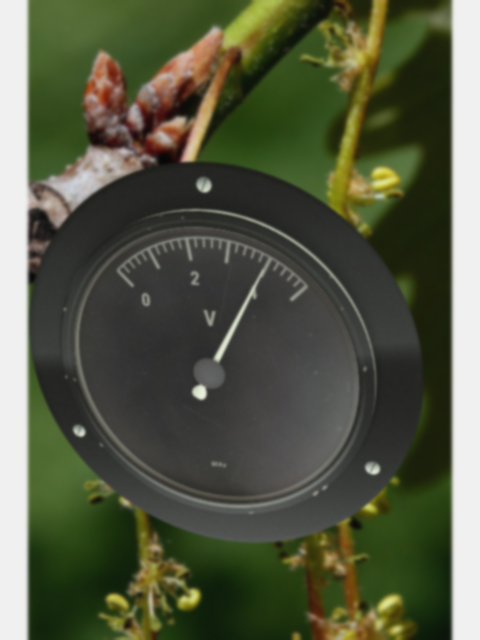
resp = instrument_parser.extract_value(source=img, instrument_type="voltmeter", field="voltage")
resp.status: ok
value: 4 V
